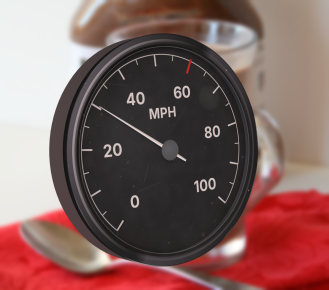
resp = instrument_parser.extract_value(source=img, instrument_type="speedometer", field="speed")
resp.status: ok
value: 30 mph
